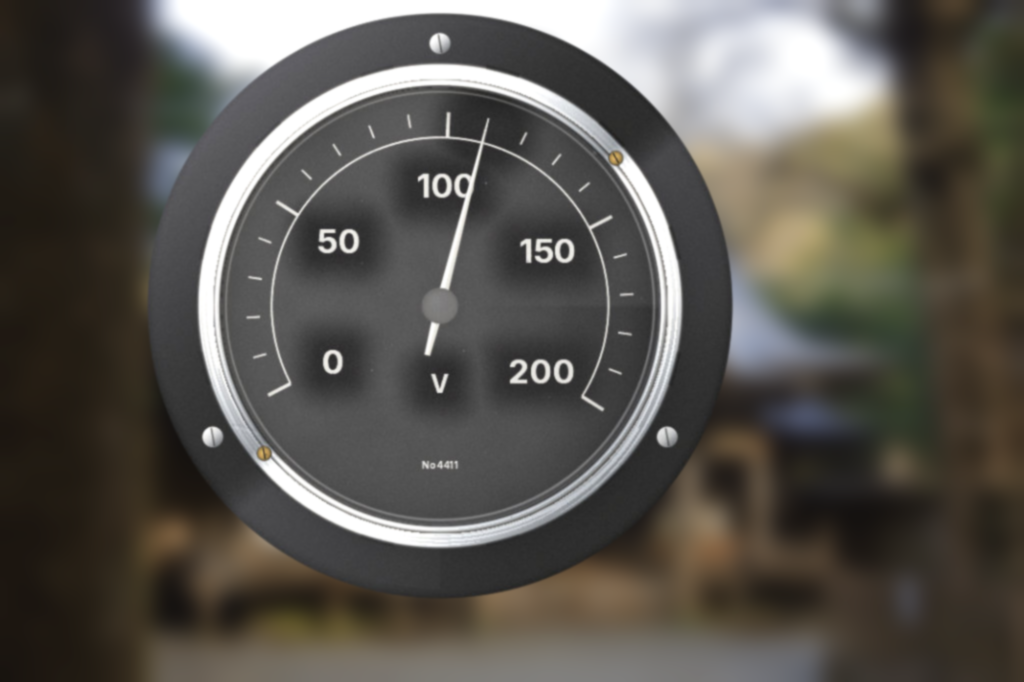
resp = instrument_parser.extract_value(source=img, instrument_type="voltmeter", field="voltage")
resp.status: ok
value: 110 V
